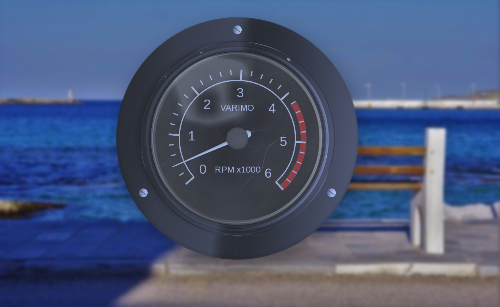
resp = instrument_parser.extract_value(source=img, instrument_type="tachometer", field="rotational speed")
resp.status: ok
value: 400 rpm
